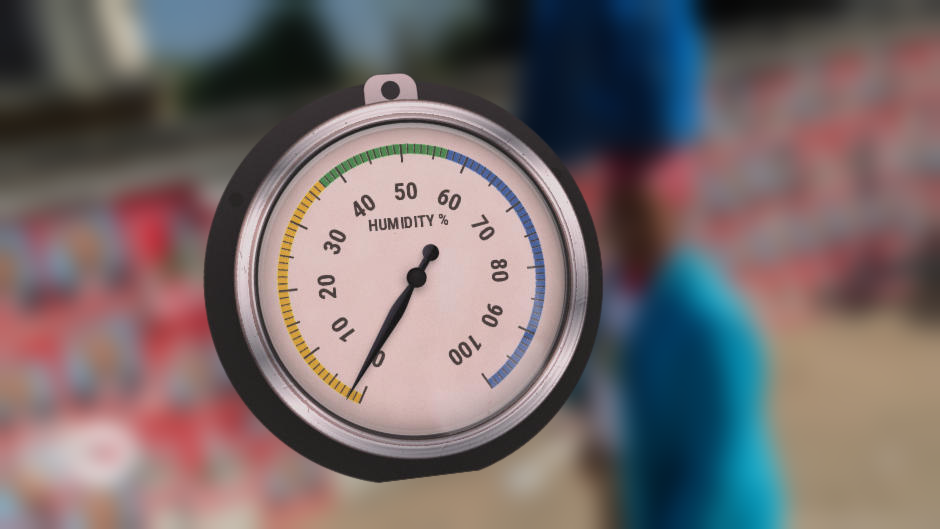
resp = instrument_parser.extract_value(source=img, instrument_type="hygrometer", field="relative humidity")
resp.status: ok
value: 2 %
